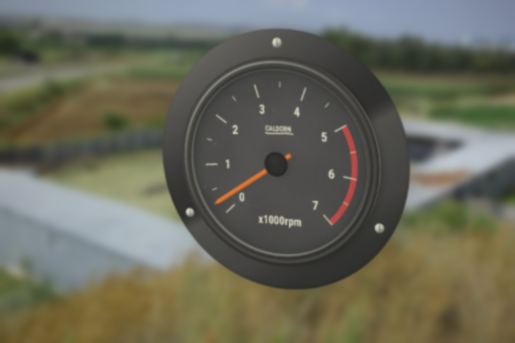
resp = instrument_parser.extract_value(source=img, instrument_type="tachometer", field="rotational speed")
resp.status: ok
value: 250 rpm
